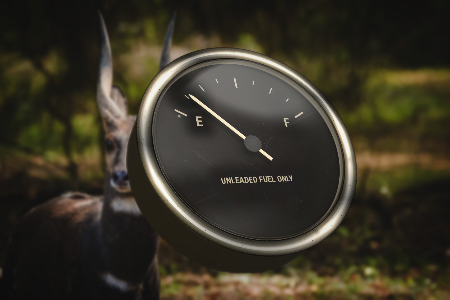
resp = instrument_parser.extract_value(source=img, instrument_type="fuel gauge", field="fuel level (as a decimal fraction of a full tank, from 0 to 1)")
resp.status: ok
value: 0.125
